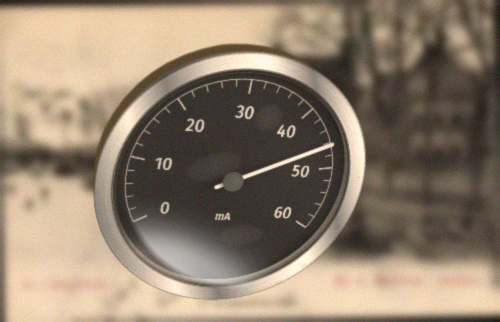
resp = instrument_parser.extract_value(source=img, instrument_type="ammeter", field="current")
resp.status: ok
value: 46 mA
